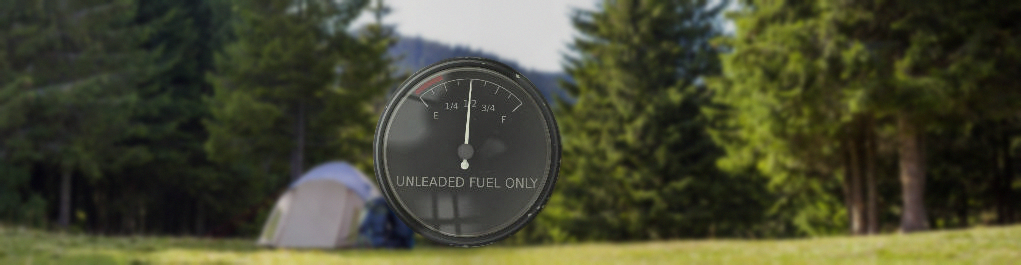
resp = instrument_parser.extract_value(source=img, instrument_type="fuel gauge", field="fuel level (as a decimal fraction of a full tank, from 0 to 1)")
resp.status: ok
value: 0.5
